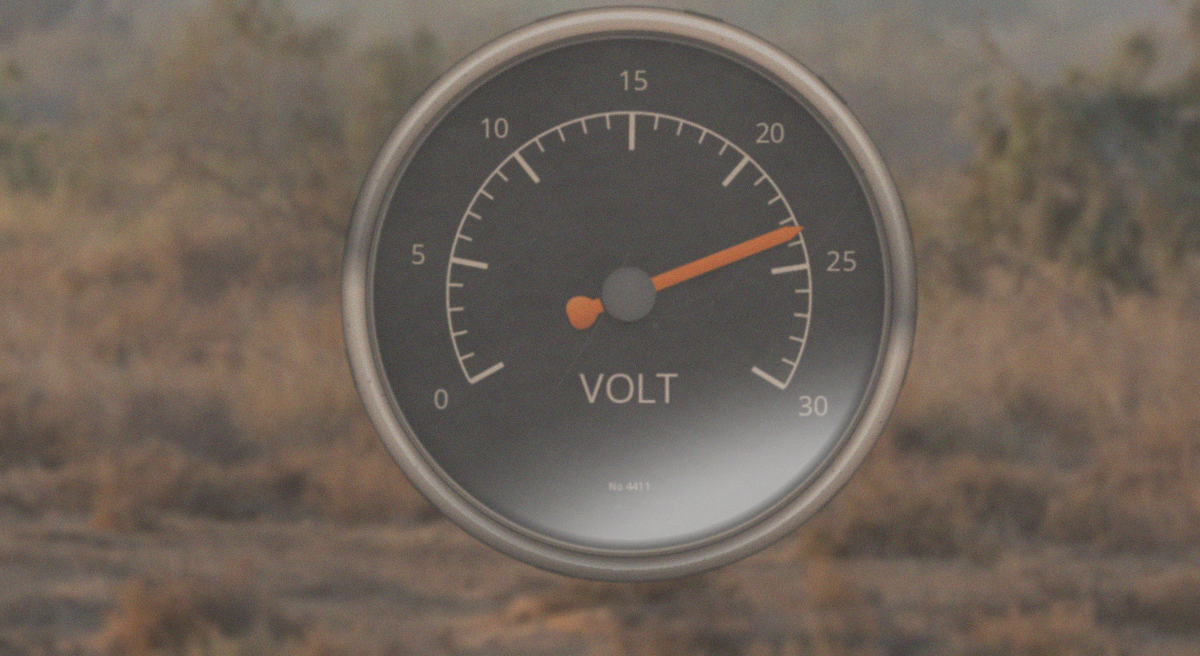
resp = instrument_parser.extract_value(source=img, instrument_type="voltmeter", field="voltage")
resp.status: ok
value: 23.5 V
